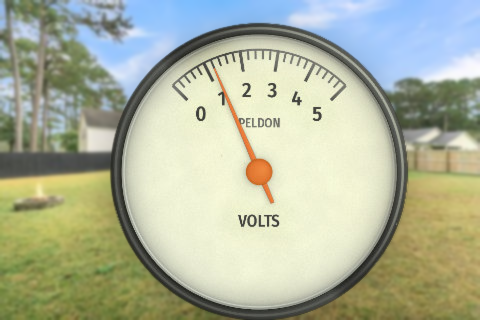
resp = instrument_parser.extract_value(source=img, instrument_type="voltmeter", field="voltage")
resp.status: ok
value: 1.2 V
